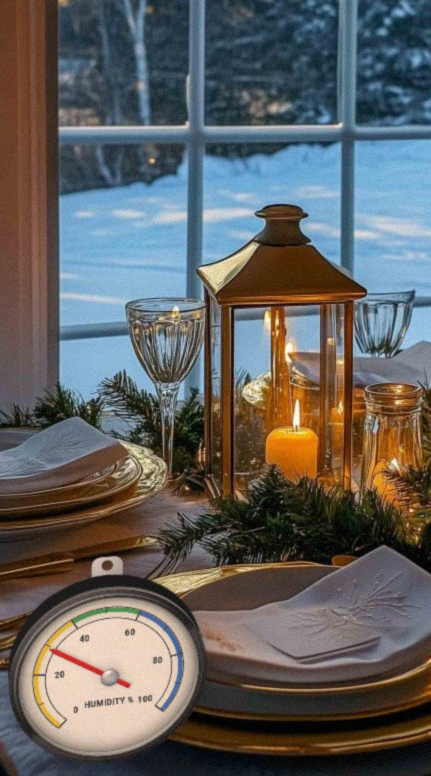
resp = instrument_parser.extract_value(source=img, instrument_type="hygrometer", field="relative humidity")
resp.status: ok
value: 30 %
